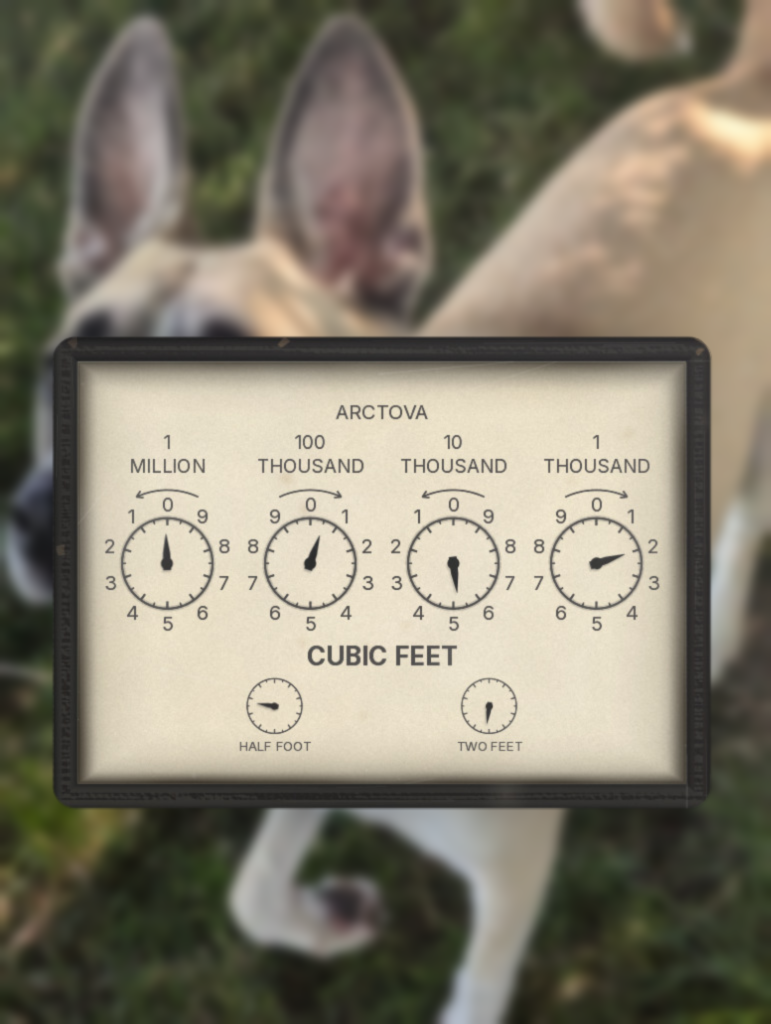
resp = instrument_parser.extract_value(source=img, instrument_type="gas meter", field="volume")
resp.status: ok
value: 5200 ft³
